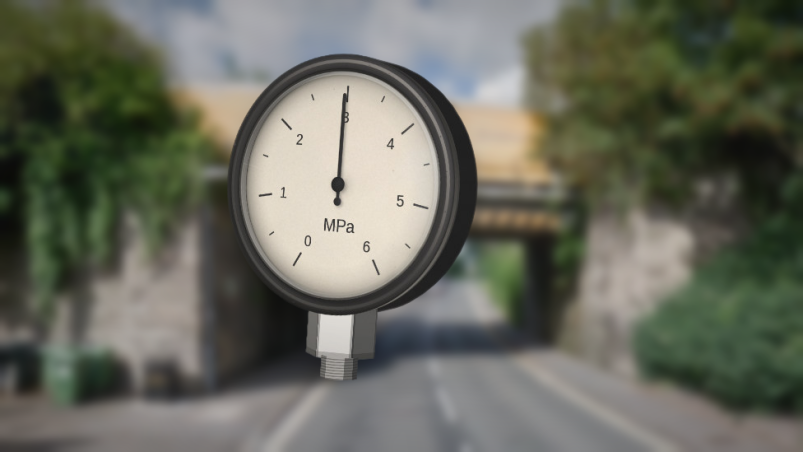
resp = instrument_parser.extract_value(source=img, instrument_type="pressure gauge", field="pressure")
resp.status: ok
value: 3 MPa
